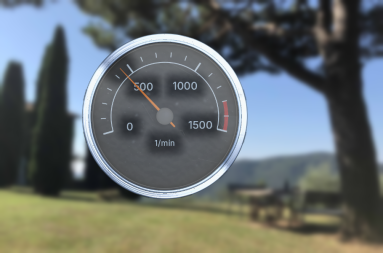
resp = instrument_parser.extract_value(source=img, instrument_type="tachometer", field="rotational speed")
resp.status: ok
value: 450 rpm
